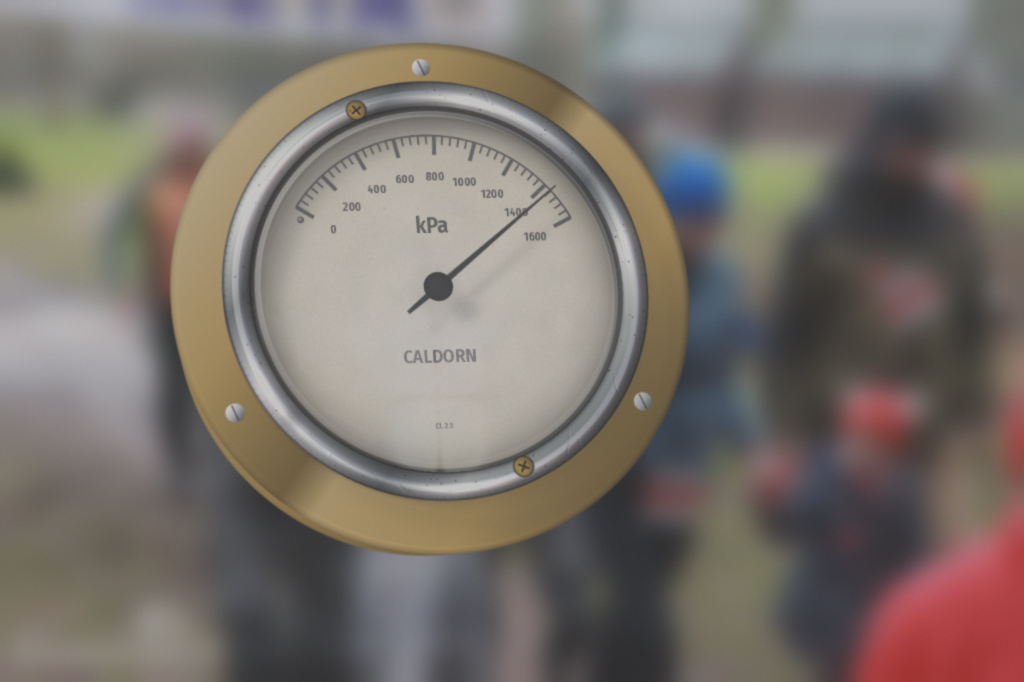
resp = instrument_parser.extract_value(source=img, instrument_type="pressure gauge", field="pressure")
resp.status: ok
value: 1440 kPa
